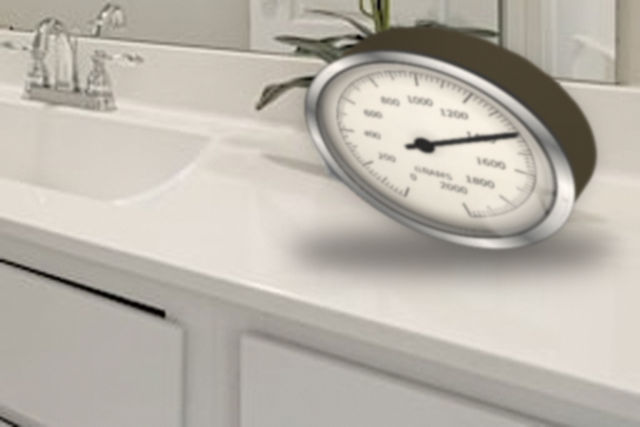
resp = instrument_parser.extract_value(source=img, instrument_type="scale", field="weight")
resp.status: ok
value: 1400 g
